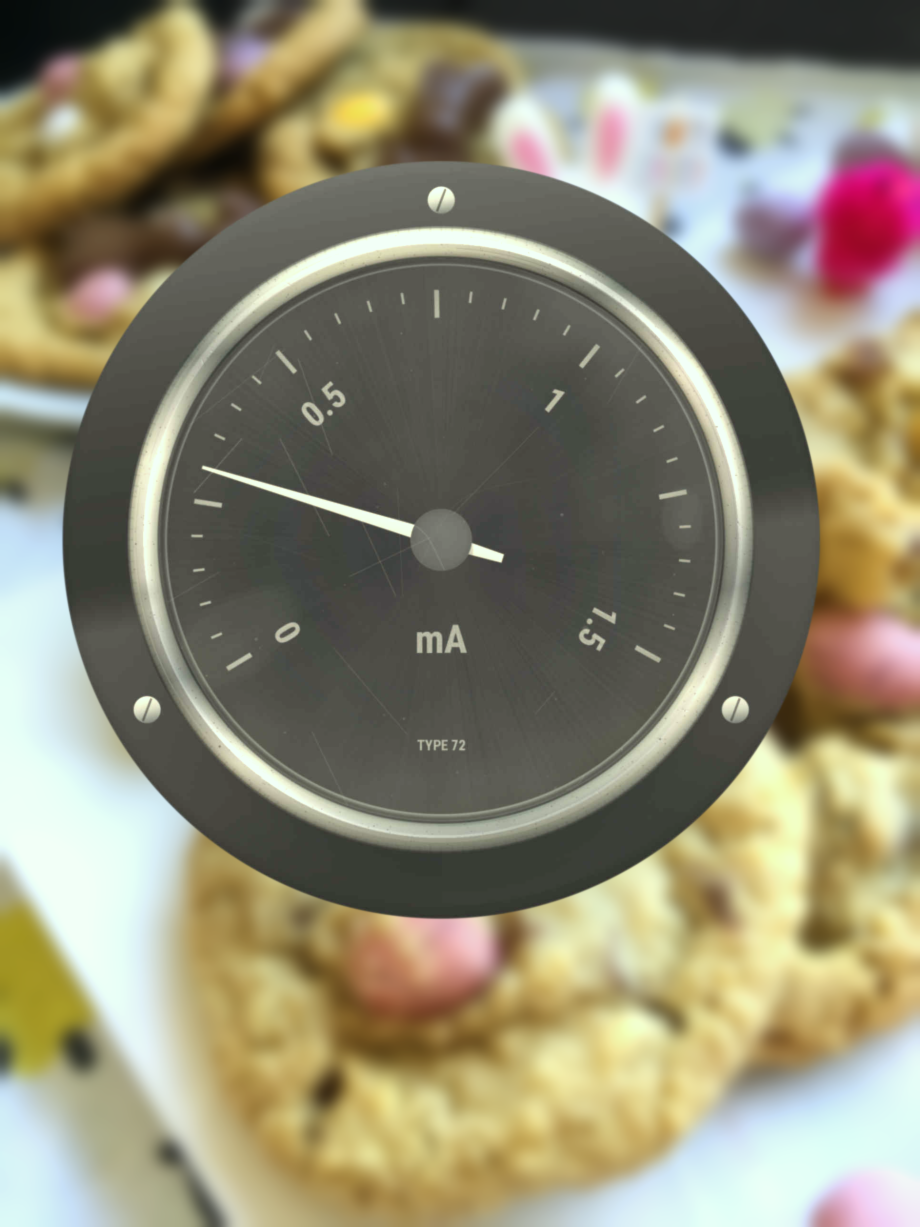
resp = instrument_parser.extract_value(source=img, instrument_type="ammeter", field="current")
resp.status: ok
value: 0.3 mA
